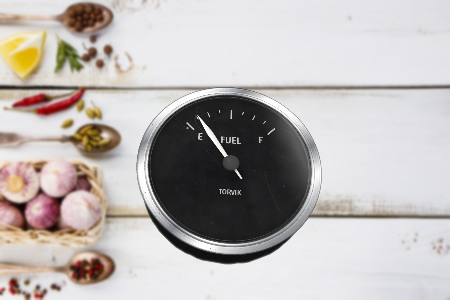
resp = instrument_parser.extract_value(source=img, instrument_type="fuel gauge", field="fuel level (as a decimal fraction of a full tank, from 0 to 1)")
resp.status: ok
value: 0.125
